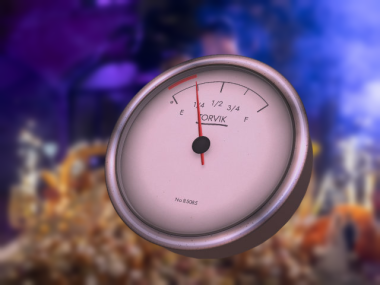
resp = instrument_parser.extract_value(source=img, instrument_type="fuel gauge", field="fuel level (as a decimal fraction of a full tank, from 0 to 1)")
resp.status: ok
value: 0.25
